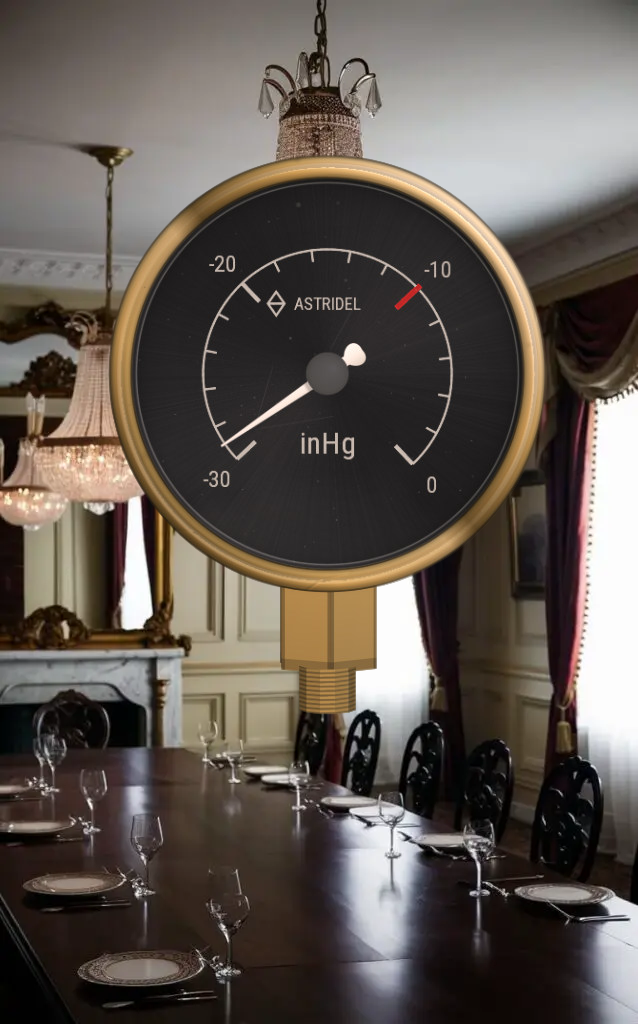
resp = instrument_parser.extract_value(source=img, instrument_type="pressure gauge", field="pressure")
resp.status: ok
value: -29 inHg
